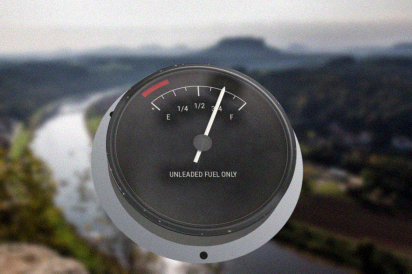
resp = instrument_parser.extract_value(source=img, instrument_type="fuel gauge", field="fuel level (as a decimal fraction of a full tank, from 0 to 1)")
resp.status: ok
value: 0.75
